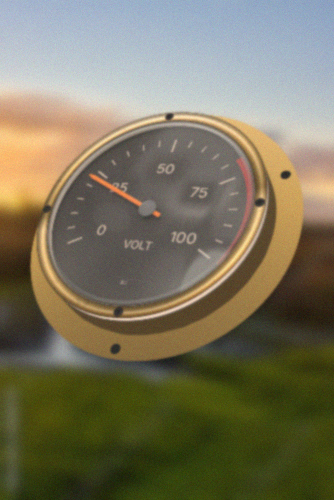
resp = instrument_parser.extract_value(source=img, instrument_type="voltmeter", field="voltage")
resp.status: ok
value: 22.5 V
